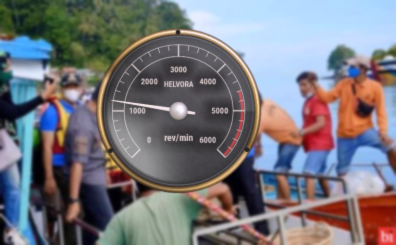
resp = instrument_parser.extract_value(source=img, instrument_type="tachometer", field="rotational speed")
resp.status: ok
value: 1200 rpm
